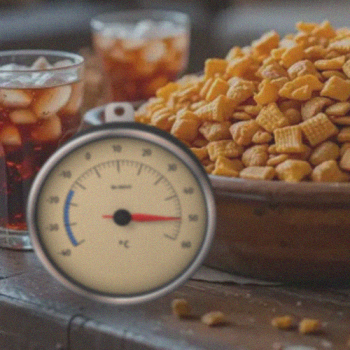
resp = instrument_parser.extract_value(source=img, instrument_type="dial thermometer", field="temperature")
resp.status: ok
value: 50 °C
